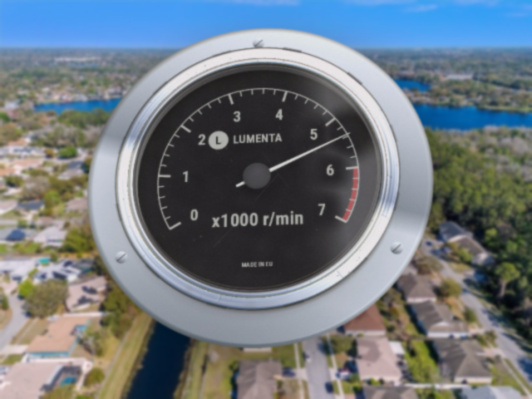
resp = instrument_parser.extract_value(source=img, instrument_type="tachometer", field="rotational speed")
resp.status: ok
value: 5400 rpm
